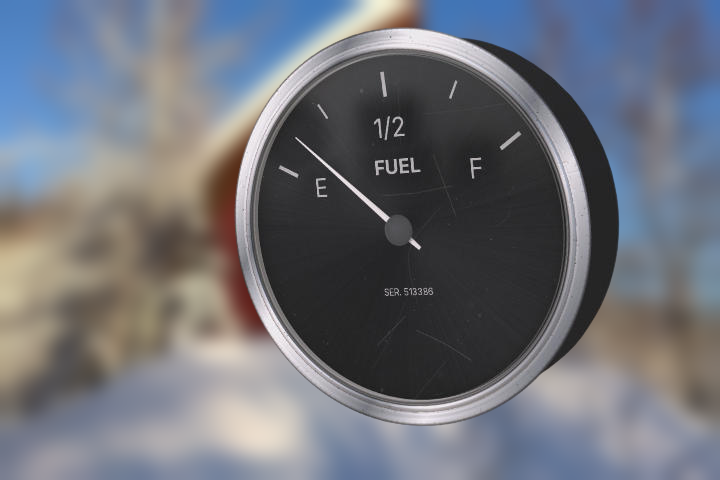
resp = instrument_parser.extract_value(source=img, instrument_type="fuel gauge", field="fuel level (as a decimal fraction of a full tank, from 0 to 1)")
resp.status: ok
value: 0.125
